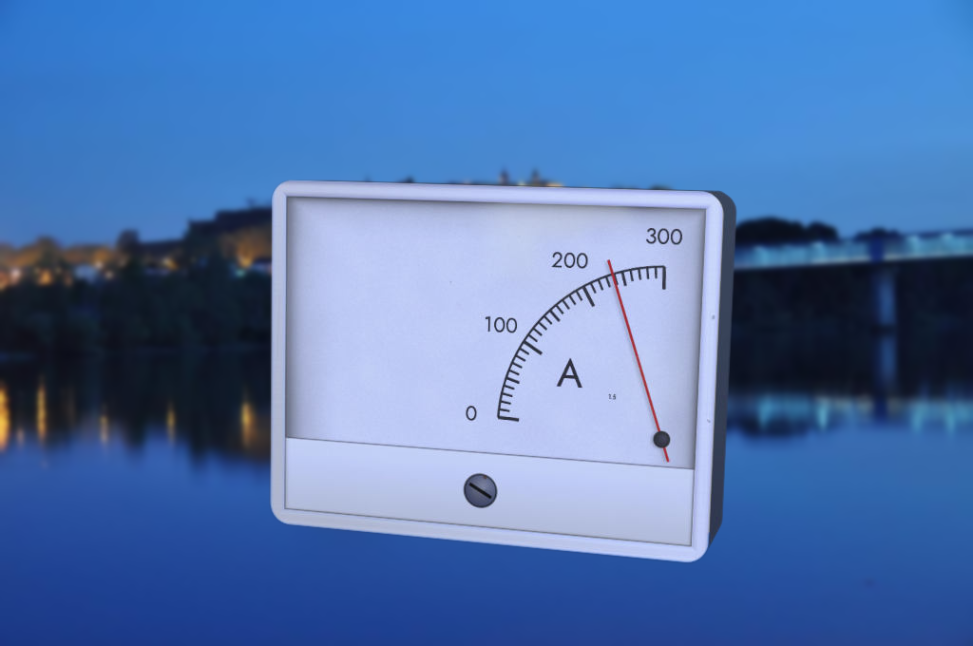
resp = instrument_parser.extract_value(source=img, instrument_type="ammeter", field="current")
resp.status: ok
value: 240 A
